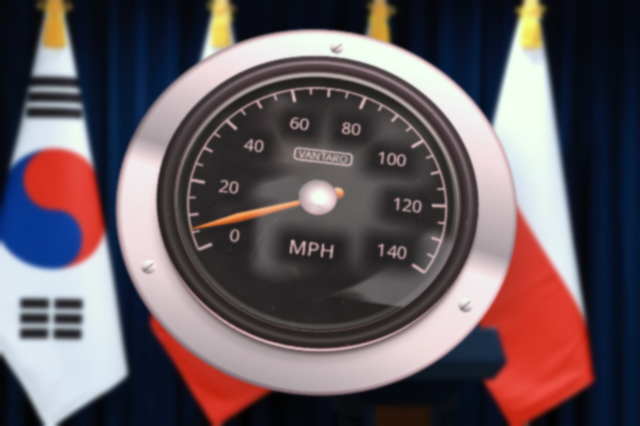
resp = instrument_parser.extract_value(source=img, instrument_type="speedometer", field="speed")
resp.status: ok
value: 5 mph
